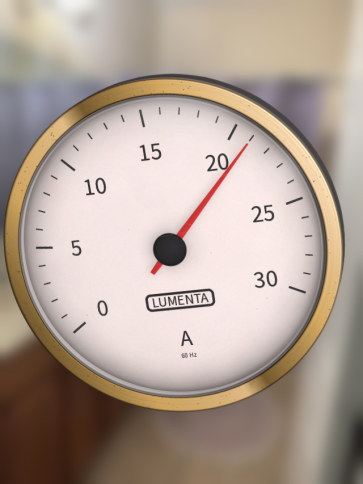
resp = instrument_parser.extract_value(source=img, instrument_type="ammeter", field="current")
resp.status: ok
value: 21 A
